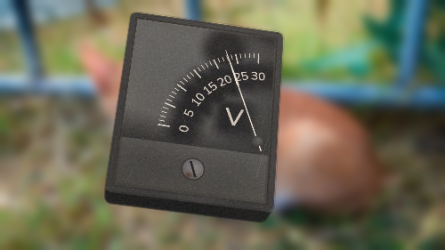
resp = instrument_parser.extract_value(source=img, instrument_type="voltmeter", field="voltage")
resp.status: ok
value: 23 V
